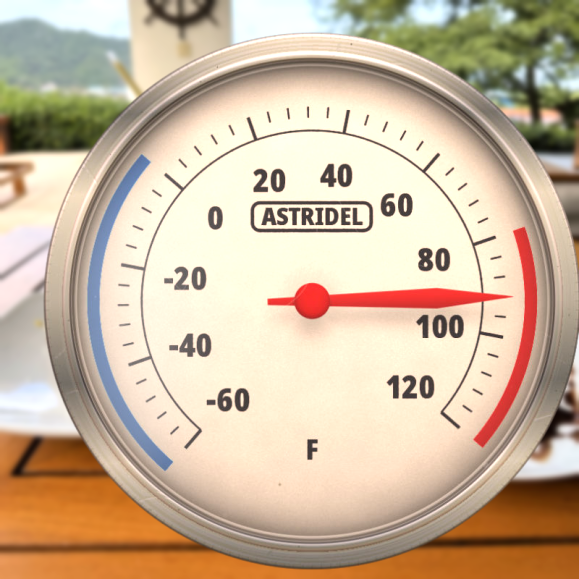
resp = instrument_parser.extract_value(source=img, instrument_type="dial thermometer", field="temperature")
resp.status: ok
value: 92 °F
